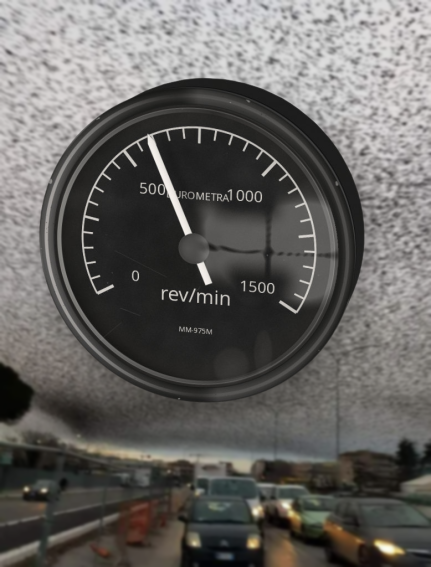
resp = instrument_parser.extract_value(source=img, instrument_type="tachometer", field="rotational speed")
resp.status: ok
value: 600 rpm
